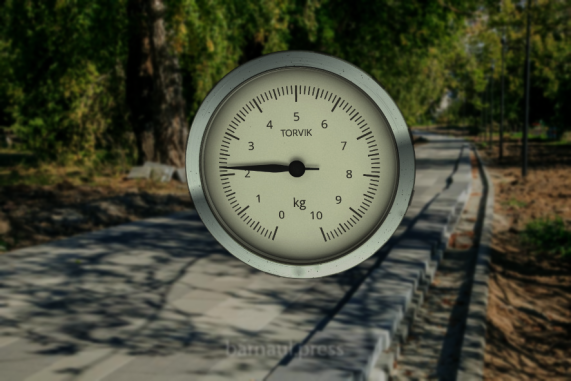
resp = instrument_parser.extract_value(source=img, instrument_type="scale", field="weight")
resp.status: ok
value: 2.2 kg
